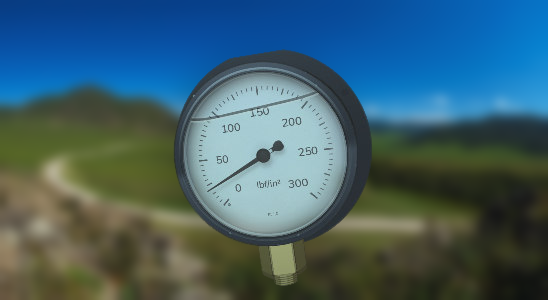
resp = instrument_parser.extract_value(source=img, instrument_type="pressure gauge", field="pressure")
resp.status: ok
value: 20 psi
